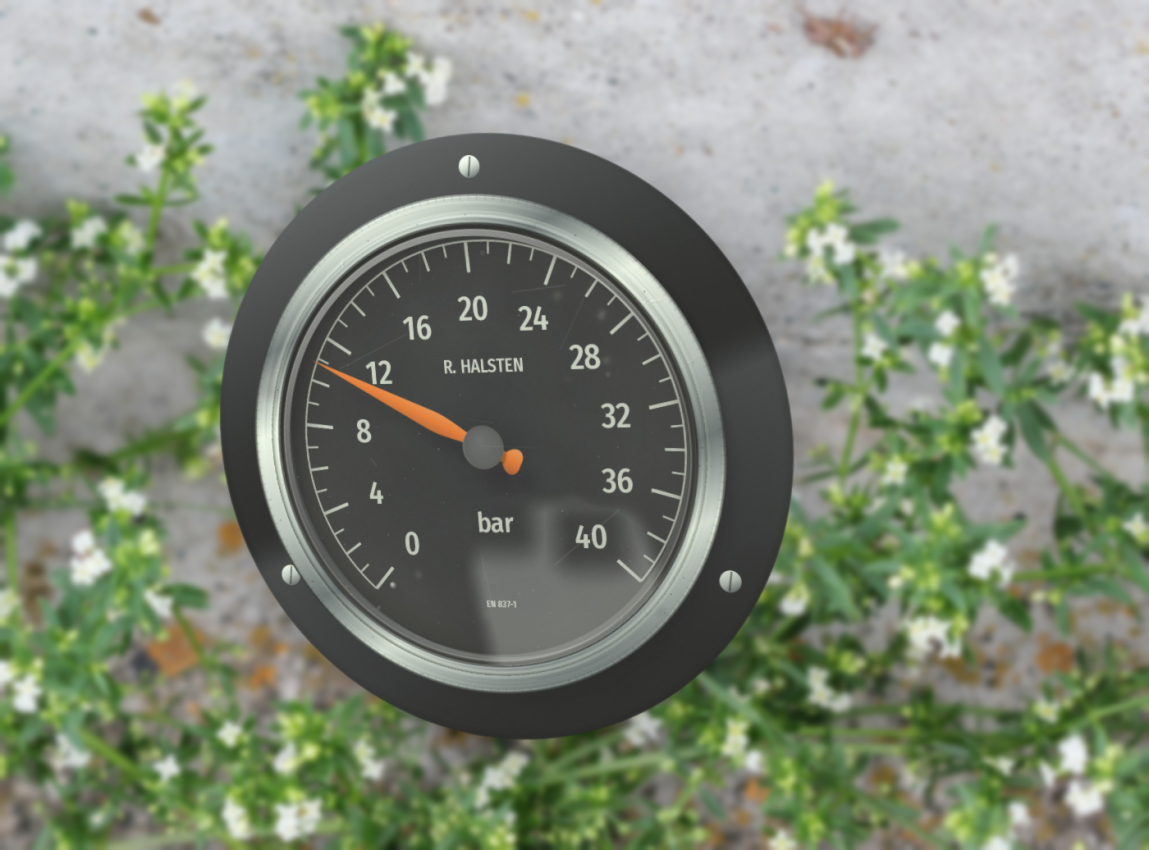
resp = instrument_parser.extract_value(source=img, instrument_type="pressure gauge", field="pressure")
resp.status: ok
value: 11 bar
